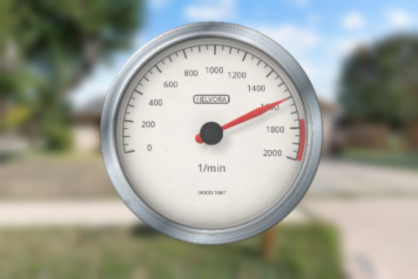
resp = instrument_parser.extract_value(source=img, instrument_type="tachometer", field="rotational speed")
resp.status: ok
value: 1600 rpm
